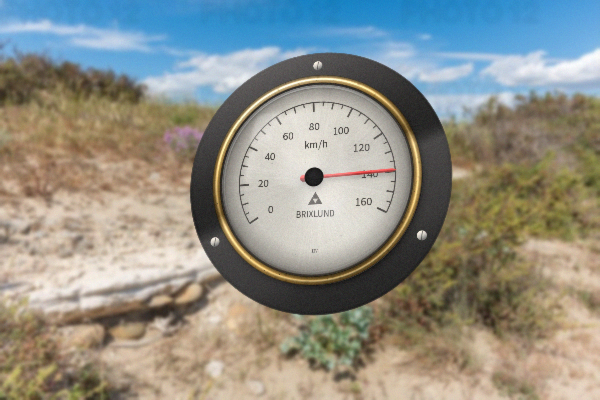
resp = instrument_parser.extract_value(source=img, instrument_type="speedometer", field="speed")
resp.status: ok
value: 140 km/h
